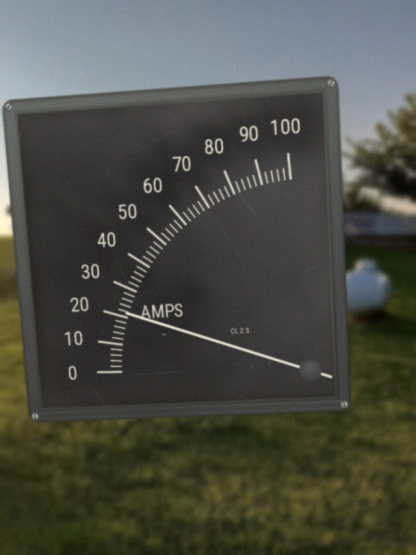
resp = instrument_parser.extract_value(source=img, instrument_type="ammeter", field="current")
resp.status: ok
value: 22 A
